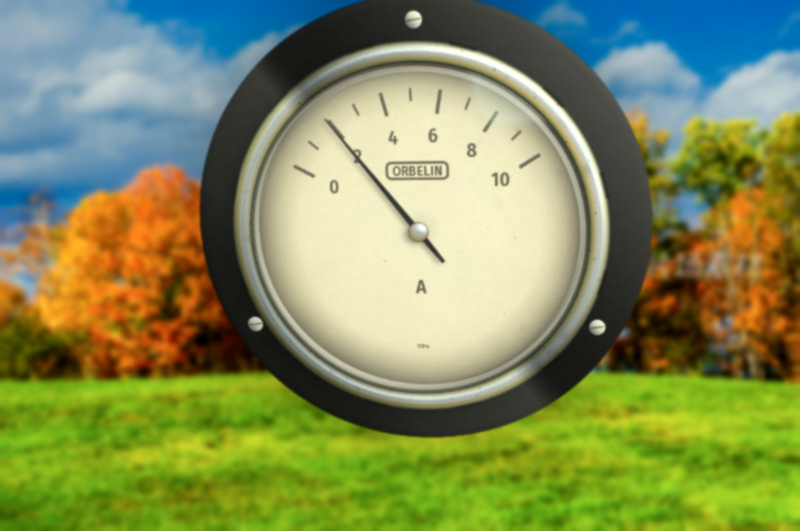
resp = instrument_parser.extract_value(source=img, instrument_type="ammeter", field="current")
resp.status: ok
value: 2 A
